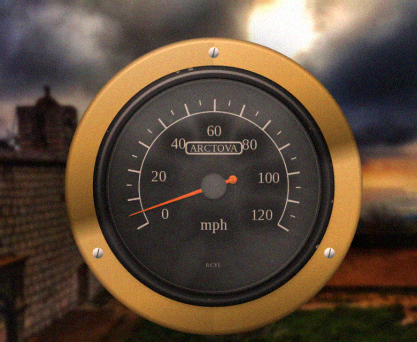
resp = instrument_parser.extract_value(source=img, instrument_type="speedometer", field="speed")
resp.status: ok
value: 5 mph
